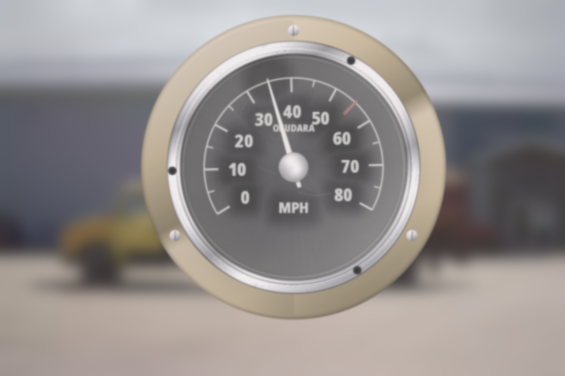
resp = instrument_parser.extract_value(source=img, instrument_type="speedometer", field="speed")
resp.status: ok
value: 35 mph
